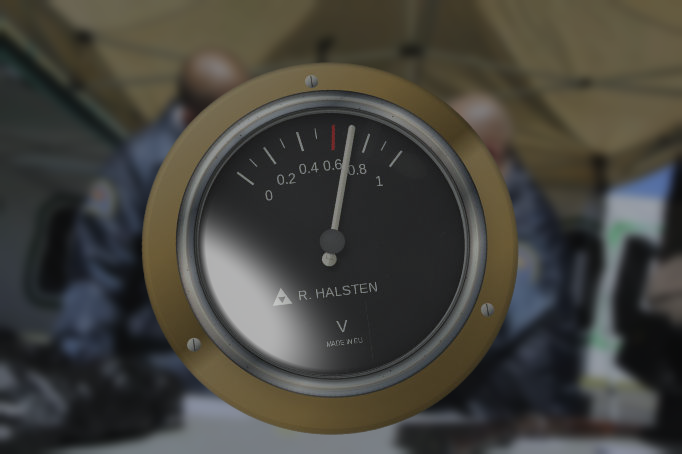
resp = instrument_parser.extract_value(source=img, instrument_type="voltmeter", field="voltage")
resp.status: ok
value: 0.7 V
